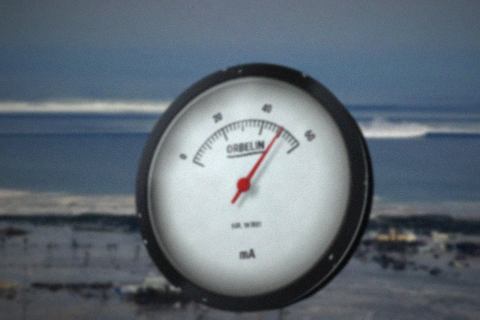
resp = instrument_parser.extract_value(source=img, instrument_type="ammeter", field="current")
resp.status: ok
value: 50 mA
